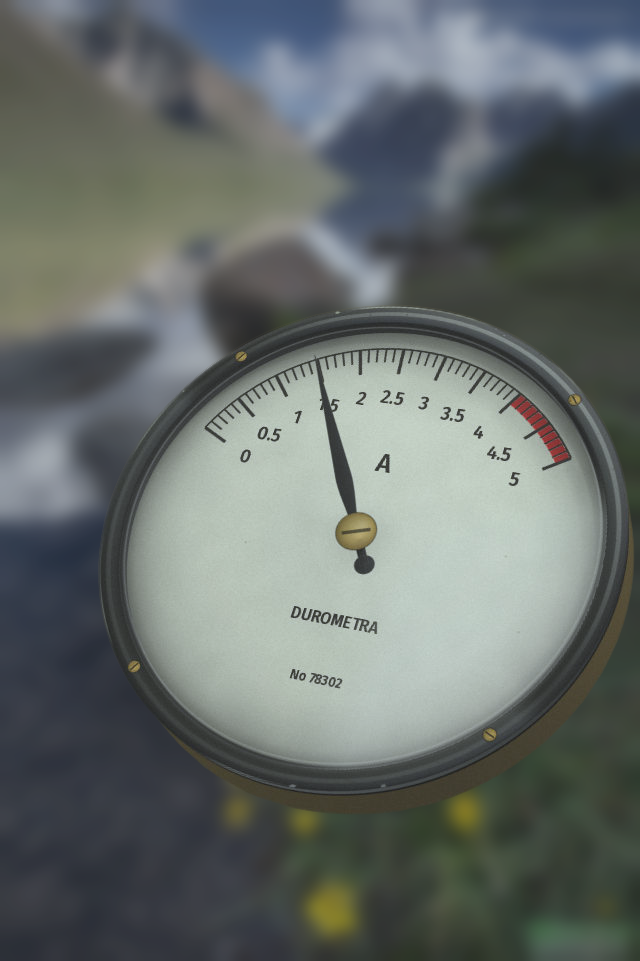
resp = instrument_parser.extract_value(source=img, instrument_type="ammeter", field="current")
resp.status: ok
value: 1.5 A
